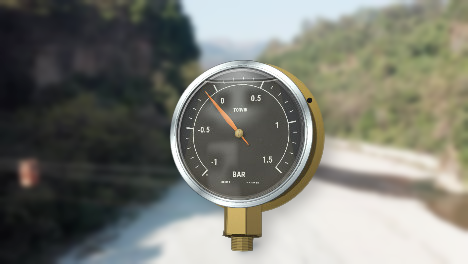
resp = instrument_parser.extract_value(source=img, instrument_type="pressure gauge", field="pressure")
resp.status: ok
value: -0.1 bar
